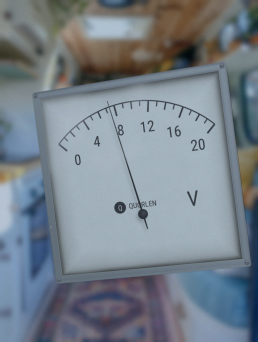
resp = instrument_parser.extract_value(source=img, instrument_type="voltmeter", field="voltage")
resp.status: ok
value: 7.5 V
